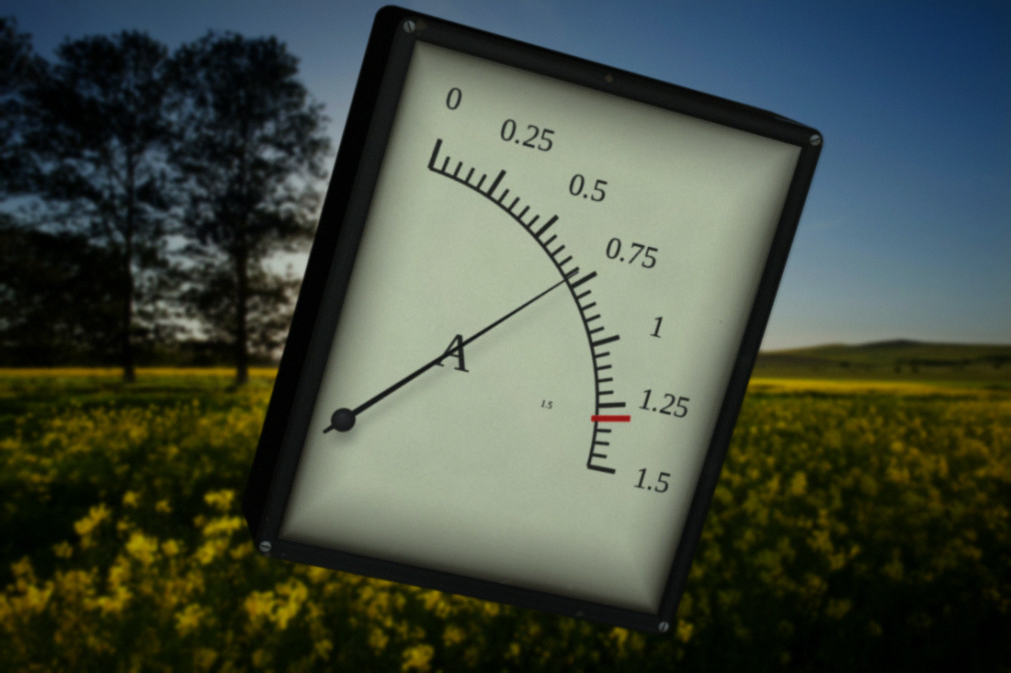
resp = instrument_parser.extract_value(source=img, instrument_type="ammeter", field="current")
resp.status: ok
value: 0.7 A
